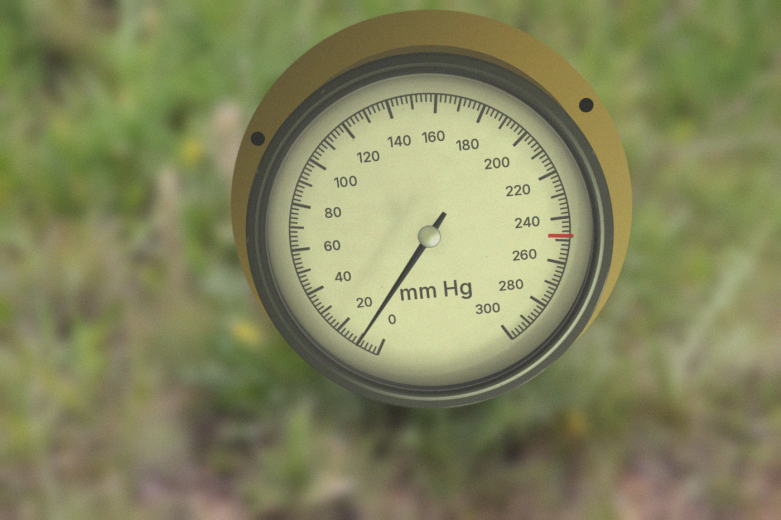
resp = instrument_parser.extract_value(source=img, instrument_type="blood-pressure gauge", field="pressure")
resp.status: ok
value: 10 mmHg
